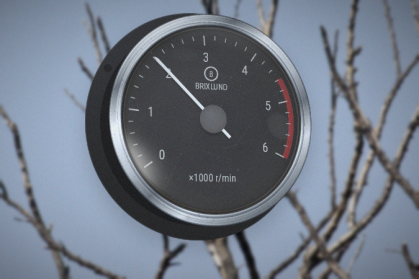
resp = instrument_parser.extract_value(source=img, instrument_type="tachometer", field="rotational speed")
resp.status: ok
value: 2000 rpm
